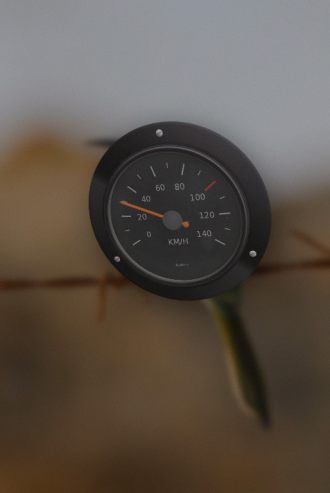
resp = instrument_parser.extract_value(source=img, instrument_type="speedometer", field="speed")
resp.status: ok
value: 30 km/h
